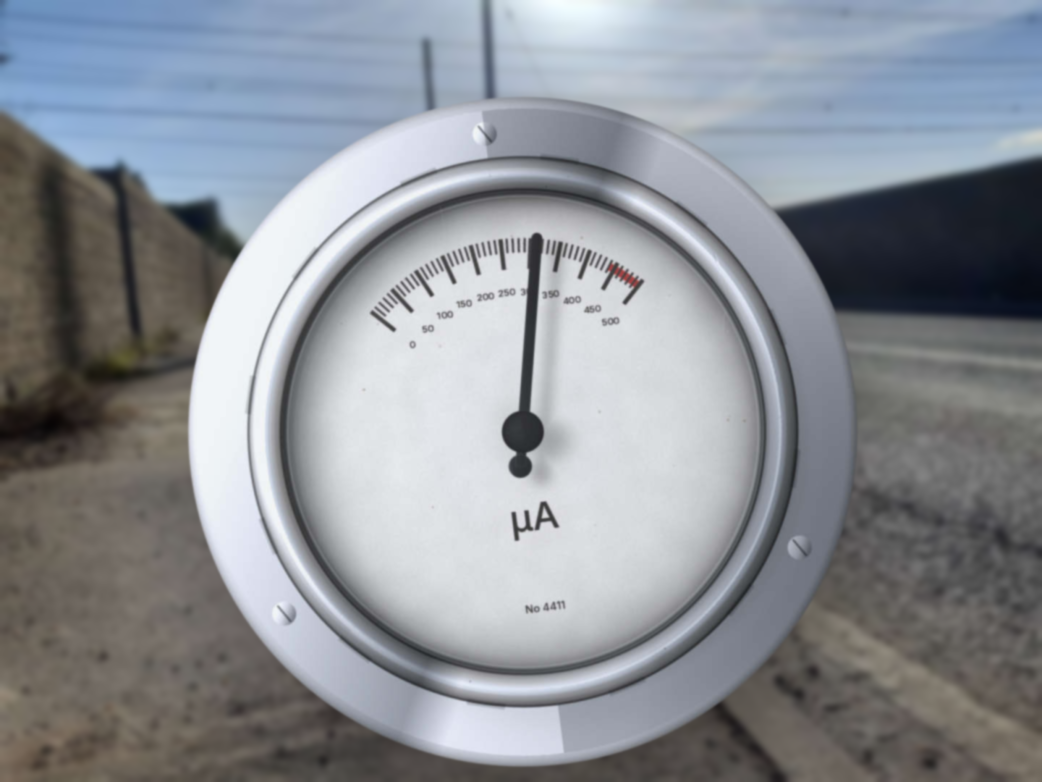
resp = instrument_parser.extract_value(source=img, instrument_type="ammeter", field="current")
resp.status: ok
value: 310 µA
